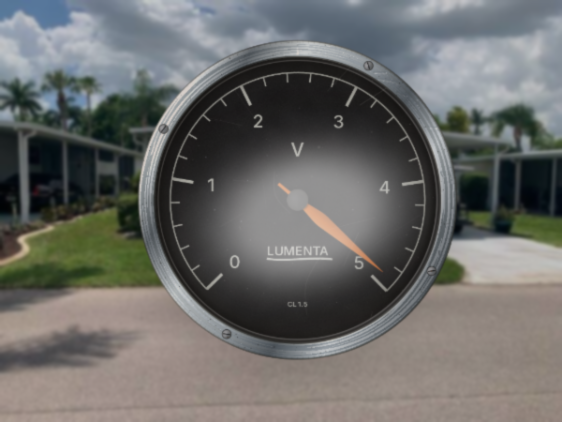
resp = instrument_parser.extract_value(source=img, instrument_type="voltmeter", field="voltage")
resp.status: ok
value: 4.9 V
